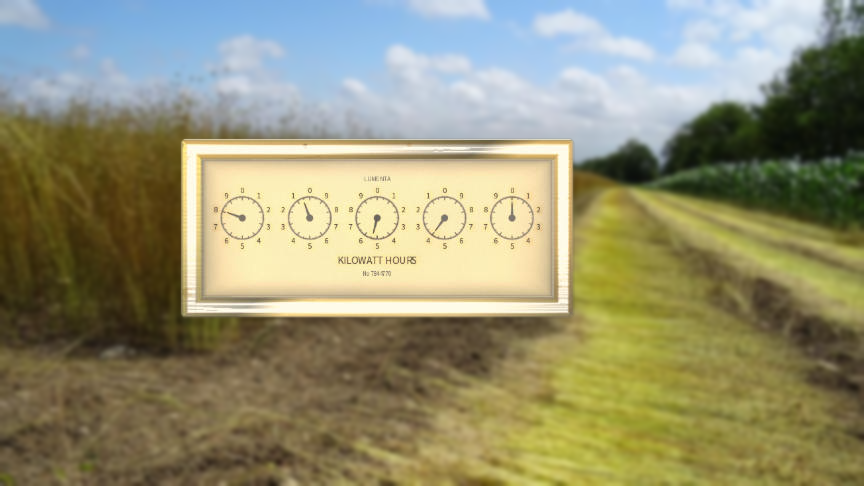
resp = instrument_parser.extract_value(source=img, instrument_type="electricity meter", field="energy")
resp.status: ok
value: 80540 kWh
